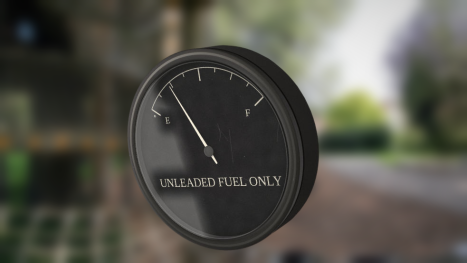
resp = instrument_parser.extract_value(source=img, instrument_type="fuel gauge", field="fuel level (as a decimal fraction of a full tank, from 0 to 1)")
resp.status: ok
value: 0.25
